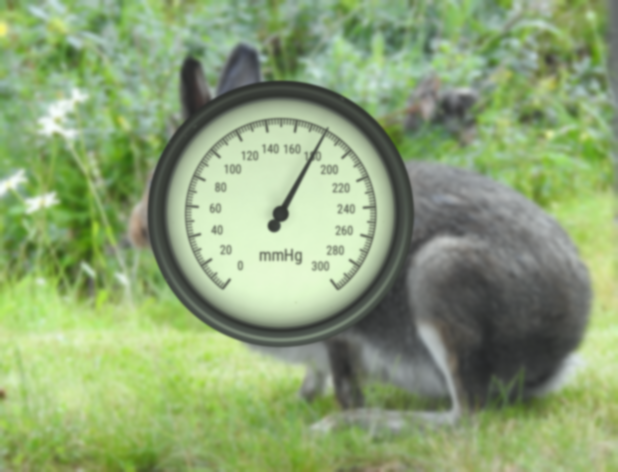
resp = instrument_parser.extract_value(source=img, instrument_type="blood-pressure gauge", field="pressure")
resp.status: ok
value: 180 mmHg
